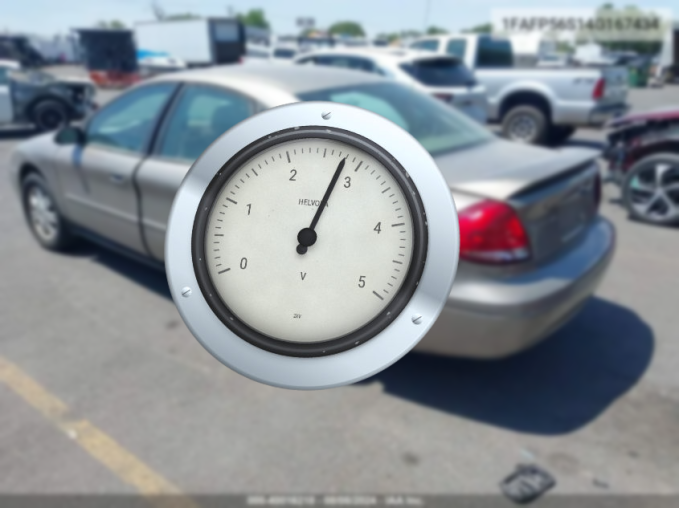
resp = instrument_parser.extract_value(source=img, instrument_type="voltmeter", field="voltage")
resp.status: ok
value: 2.8 V
